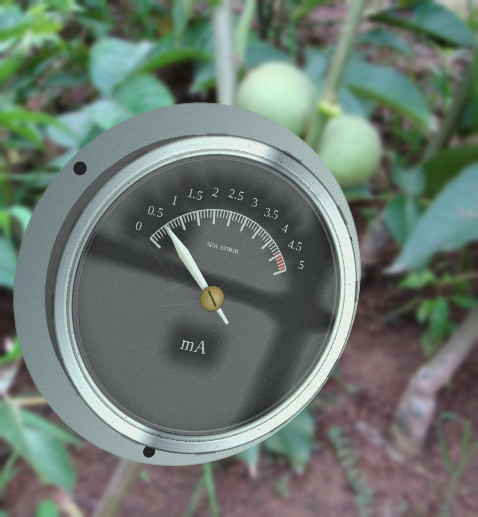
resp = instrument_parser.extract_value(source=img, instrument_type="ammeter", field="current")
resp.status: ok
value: 0.5 mA
